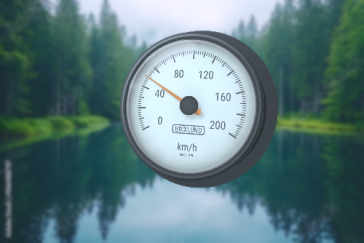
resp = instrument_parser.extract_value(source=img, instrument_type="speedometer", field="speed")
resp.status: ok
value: 50 km/h
